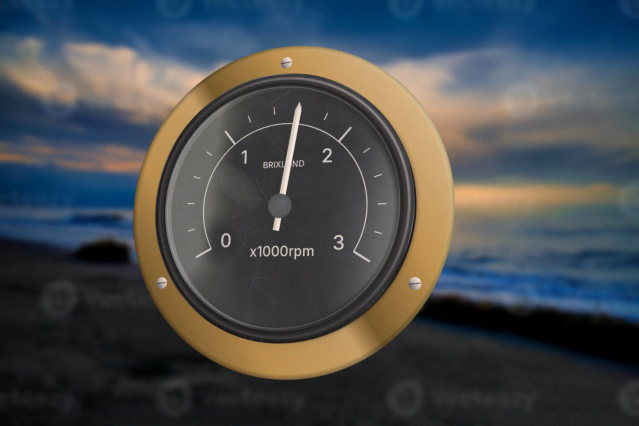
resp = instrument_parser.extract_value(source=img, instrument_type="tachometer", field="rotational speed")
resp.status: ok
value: 1600 rpm
